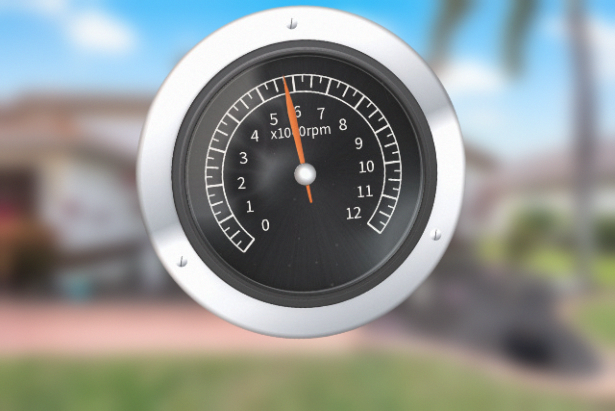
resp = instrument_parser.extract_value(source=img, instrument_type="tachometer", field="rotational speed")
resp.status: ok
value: 5750 rpm
